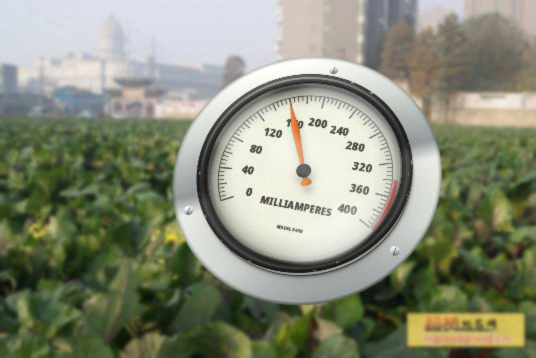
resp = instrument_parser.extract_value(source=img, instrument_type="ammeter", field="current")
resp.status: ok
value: 160 mA
